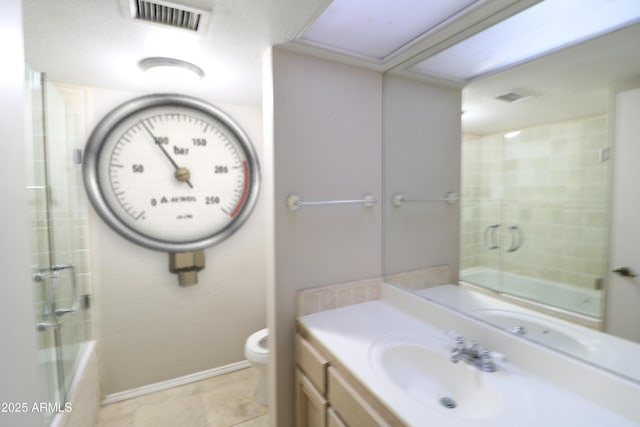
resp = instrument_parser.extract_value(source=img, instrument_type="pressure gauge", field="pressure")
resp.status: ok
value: 95 bar
